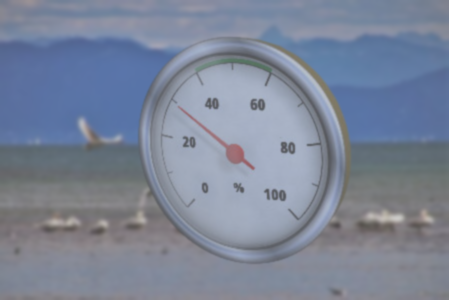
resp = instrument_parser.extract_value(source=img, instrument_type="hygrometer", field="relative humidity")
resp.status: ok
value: 30 %
